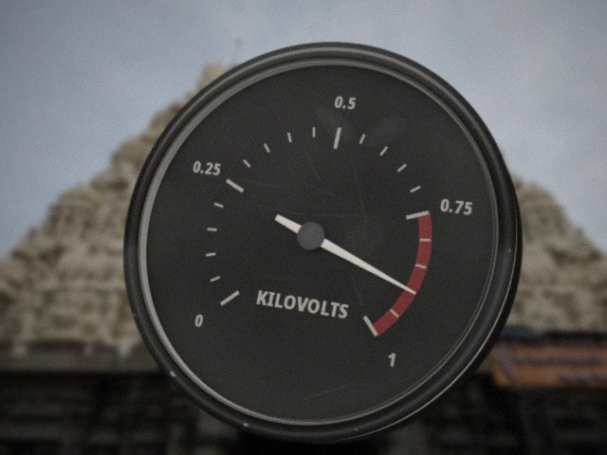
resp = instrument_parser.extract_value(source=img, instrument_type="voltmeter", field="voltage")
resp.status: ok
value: 0.9 kV
